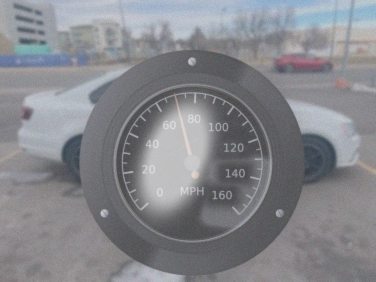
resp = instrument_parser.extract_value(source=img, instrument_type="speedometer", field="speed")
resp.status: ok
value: 70 mph
